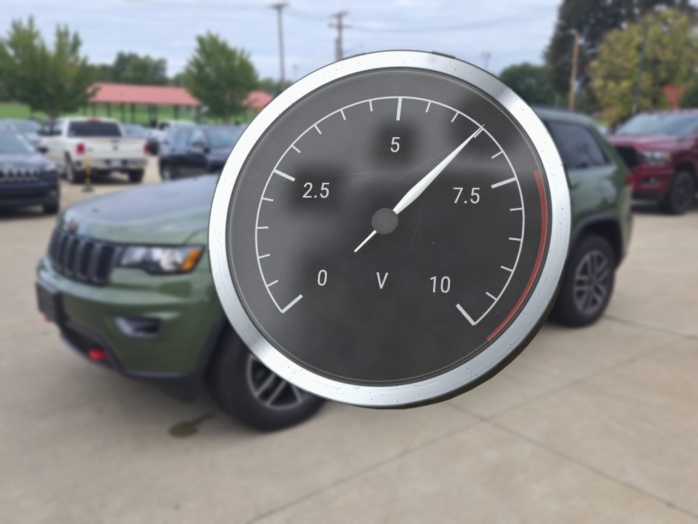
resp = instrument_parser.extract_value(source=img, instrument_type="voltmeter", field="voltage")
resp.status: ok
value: 6.5 V
